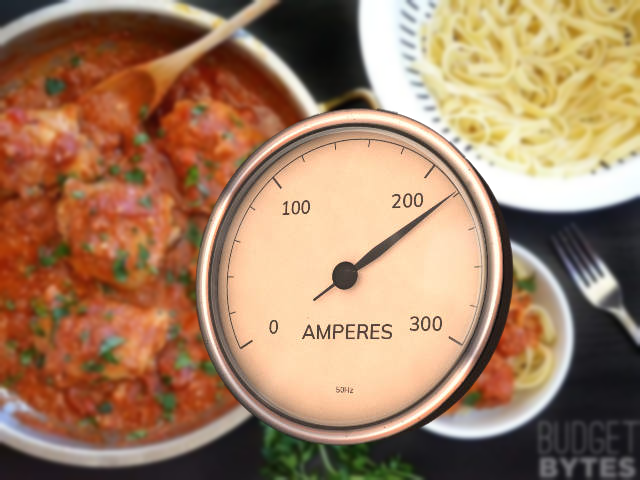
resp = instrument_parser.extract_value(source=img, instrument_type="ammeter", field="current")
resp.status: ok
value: 220 A
